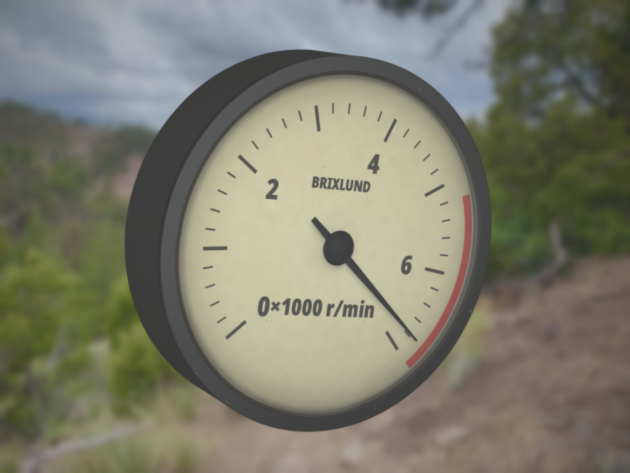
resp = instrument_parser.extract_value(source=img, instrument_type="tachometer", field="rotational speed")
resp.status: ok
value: 6800 rpm
